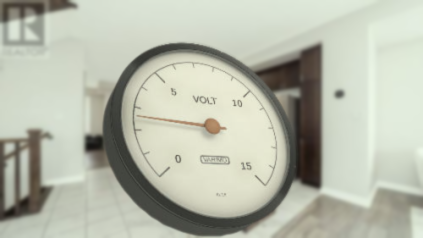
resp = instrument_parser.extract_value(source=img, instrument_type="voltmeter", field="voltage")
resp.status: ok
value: 2.5 V
